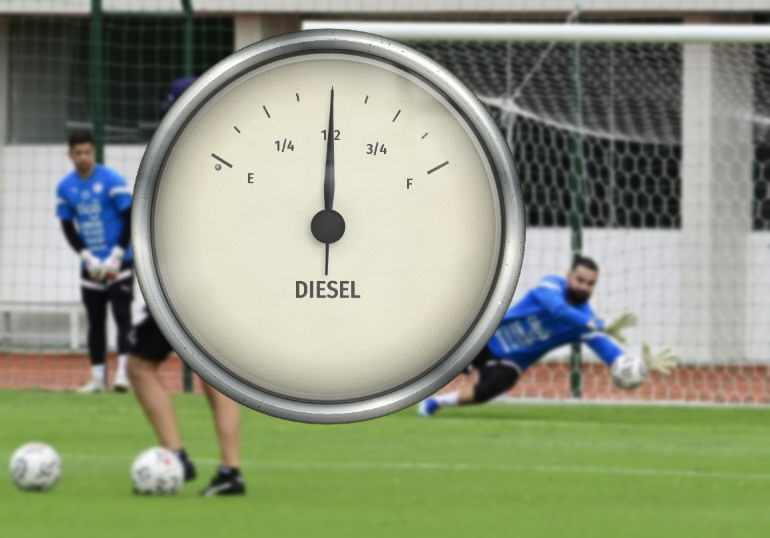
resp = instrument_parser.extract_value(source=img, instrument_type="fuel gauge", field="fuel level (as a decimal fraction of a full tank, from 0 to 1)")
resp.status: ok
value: 0.5
